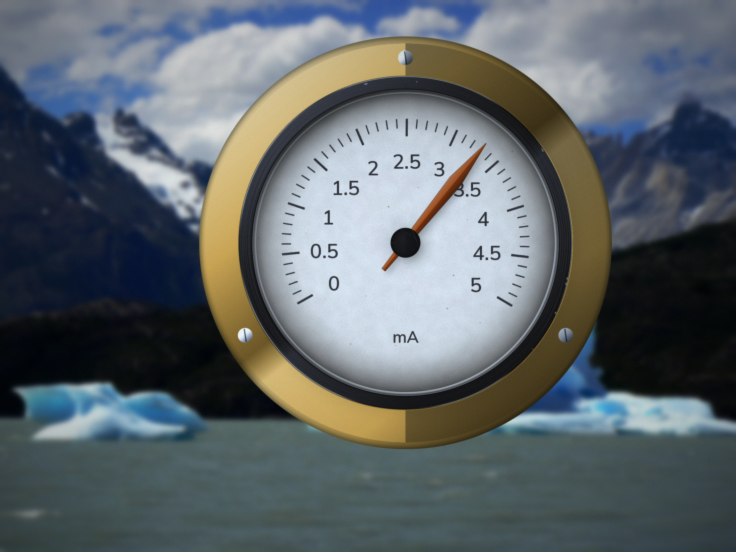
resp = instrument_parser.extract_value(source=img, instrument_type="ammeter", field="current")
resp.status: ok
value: 3.3 mA
